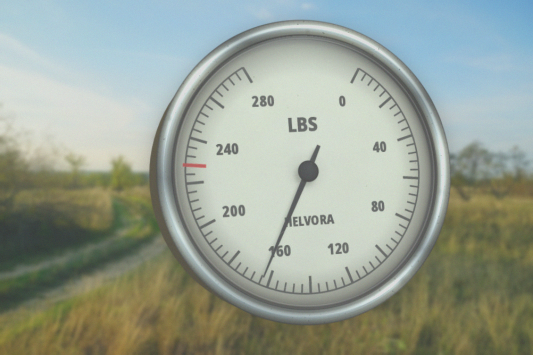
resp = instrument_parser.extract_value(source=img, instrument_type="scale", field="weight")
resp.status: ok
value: 164 lb
